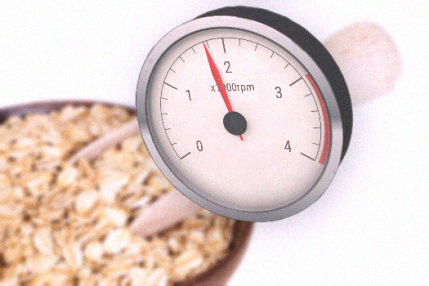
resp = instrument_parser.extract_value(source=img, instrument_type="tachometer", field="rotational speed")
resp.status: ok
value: 1800 rpm
